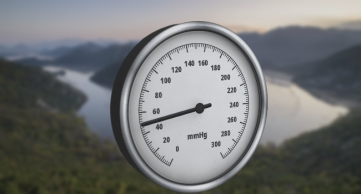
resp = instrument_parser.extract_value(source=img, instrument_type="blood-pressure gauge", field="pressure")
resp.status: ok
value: 50 mmHg
